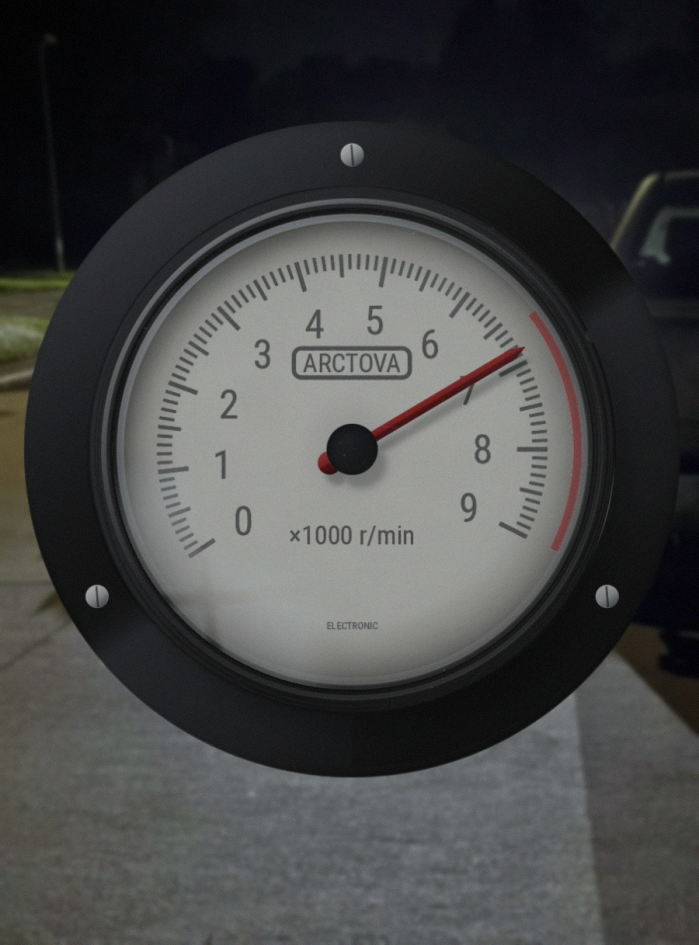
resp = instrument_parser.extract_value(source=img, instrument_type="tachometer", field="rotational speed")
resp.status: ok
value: 6850 rpm
